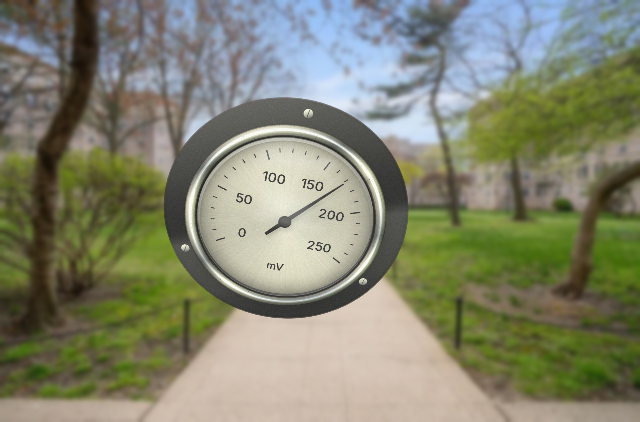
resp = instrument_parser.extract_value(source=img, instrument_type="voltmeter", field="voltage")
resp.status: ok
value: 170 mV
